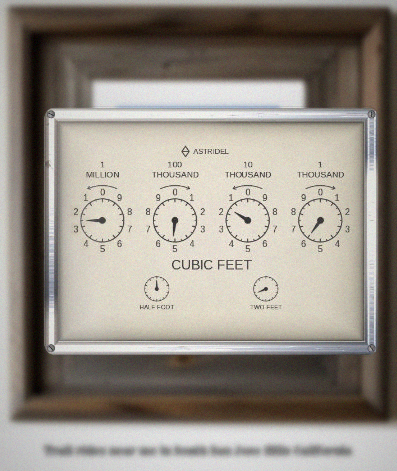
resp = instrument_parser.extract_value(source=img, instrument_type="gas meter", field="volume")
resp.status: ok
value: 251600 ft³
